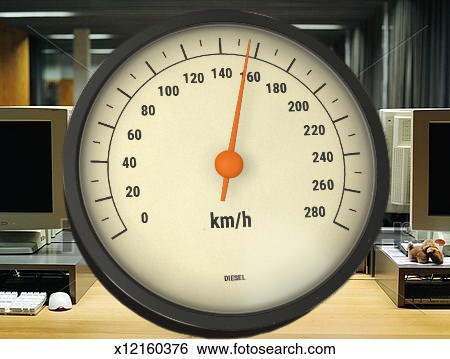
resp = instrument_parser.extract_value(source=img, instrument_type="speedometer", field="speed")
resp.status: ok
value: 155 km/h
